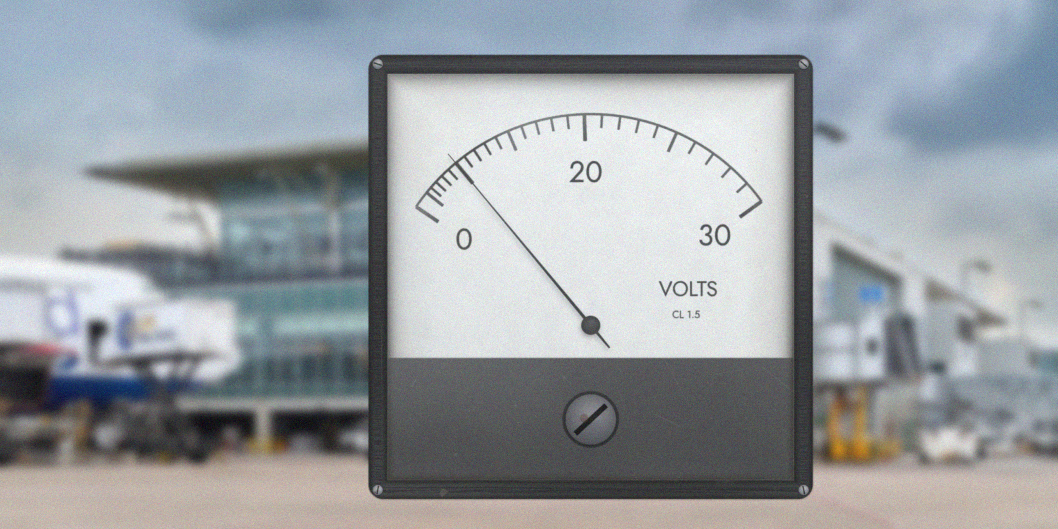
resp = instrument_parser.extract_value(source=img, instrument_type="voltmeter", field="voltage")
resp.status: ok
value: 10 V
